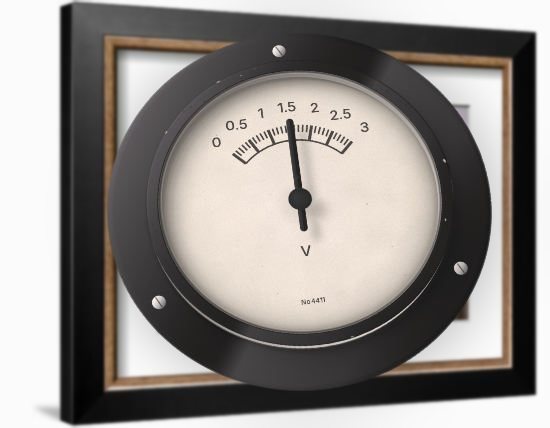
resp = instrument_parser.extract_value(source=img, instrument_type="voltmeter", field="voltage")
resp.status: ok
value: 1.5 V
